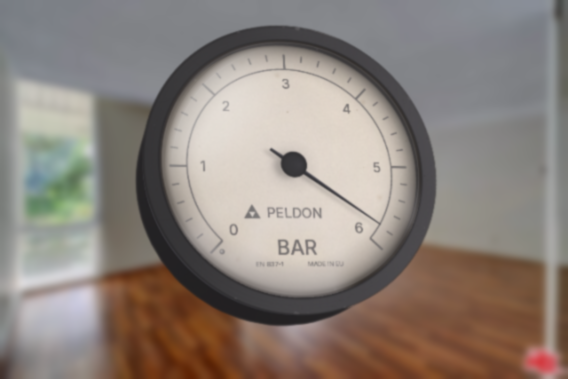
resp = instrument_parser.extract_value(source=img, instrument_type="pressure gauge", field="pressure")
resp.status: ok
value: 5.8 bar
